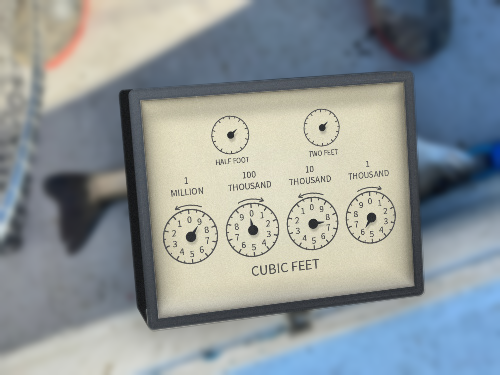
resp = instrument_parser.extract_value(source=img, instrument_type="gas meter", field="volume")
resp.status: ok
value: 897600 ft³
